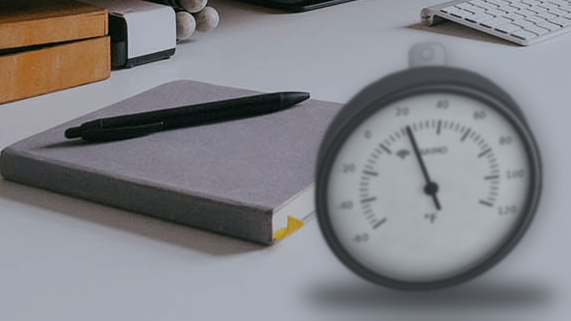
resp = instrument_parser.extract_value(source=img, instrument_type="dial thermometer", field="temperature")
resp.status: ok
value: 20 °F
